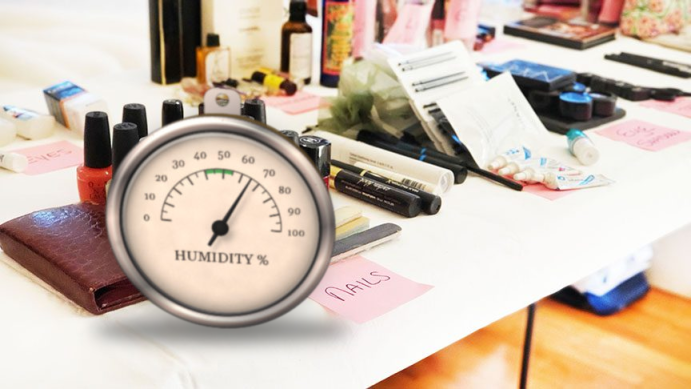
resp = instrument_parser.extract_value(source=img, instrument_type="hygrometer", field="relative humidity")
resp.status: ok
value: 65 %
